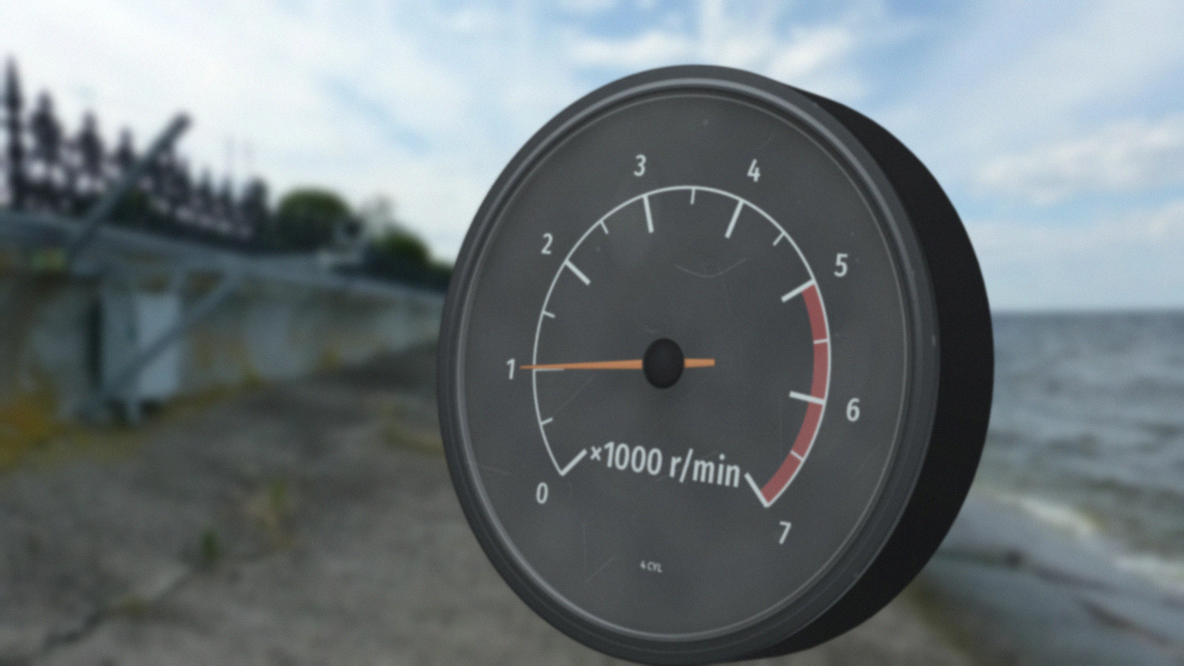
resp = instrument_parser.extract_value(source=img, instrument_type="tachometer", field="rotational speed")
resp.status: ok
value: 1000 rpm
